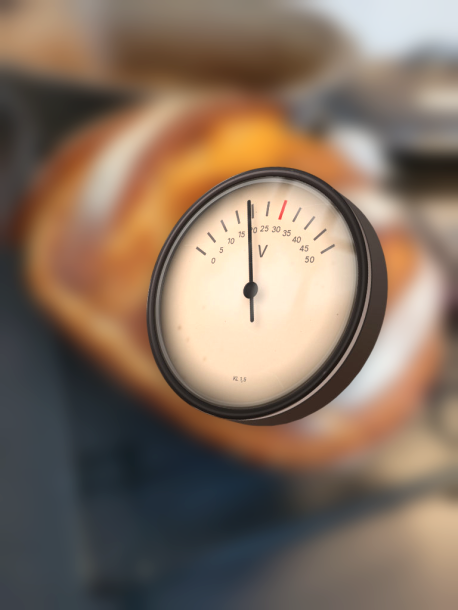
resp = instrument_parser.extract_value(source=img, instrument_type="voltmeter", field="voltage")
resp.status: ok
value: 20 V
